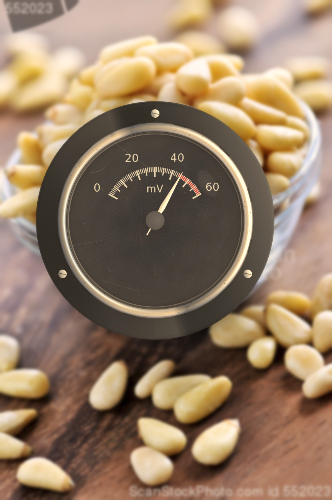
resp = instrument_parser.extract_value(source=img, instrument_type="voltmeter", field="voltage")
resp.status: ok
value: 45 mV
